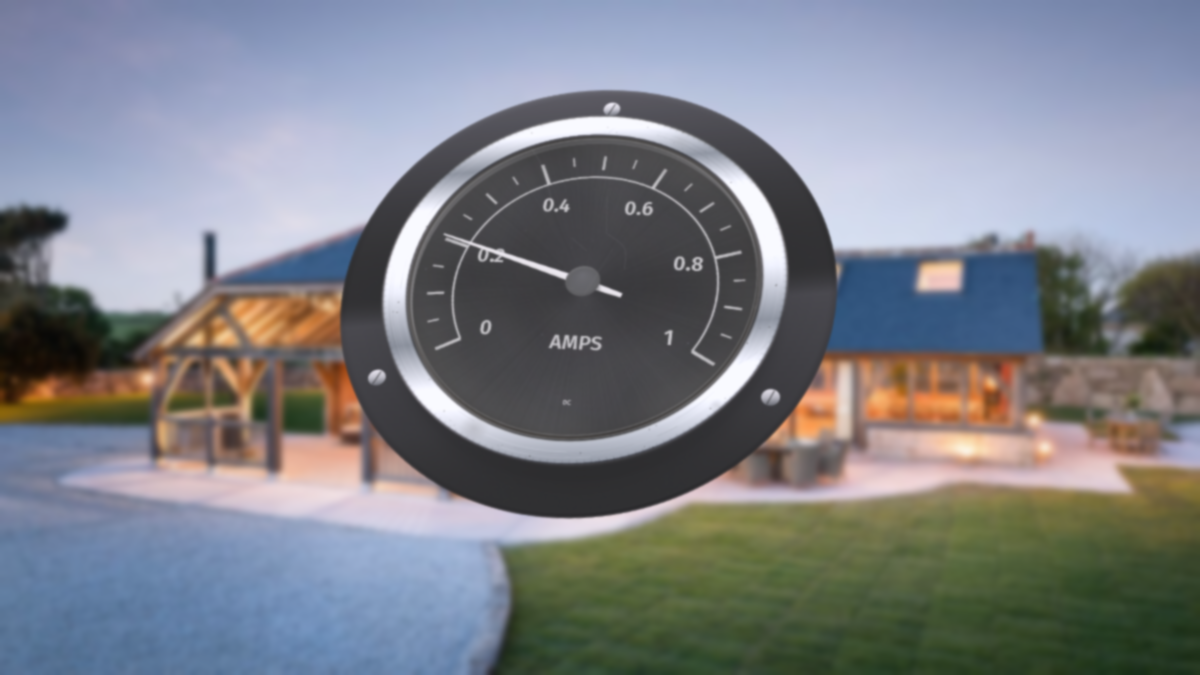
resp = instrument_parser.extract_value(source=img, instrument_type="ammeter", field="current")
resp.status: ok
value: 0.2 A
